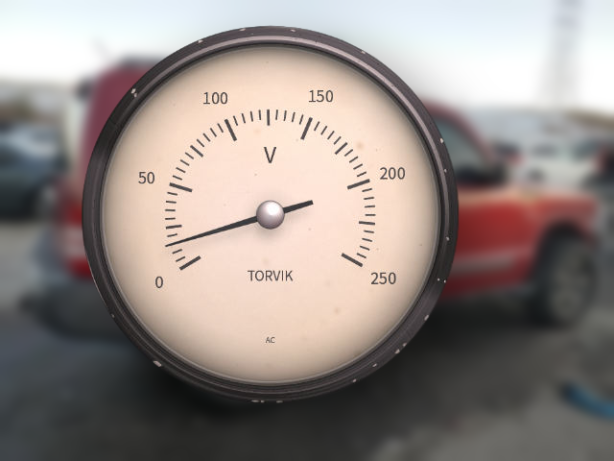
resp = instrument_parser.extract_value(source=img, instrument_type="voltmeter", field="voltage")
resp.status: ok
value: 15 V
